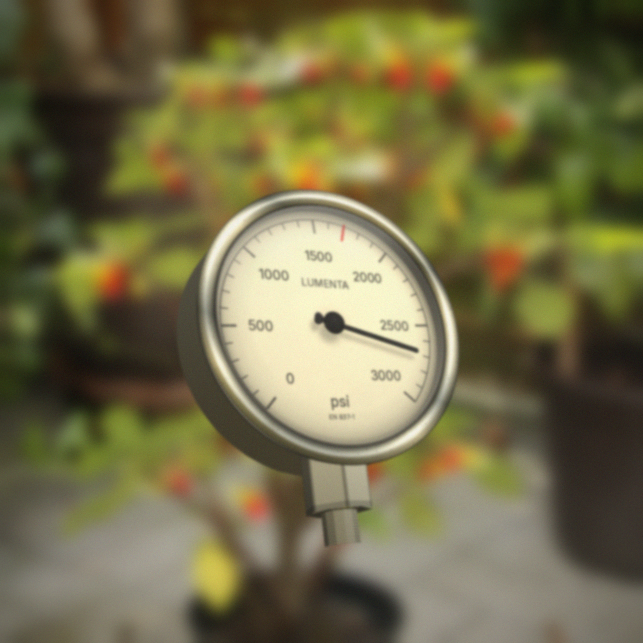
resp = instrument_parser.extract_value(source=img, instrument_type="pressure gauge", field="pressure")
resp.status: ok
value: 2700 psi
